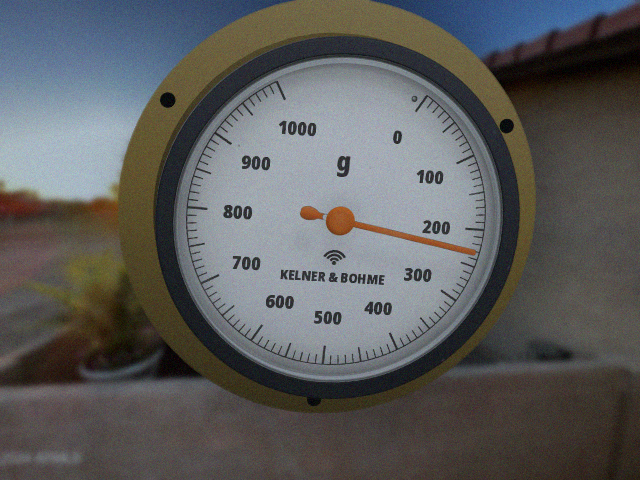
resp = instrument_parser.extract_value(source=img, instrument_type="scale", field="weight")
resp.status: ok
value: 230 g
